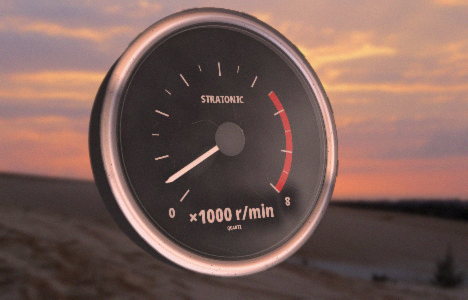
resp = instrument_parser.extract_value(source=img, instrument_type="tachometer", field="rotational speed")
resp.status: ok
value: 500 rpm
